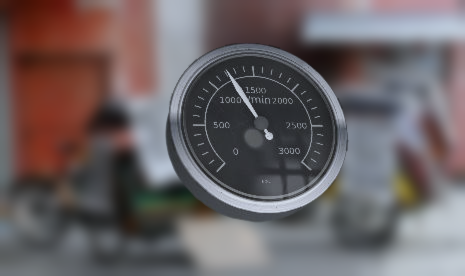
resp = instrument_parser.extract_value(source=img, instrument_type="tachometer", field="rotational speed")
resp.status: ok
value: 1200 rpm
